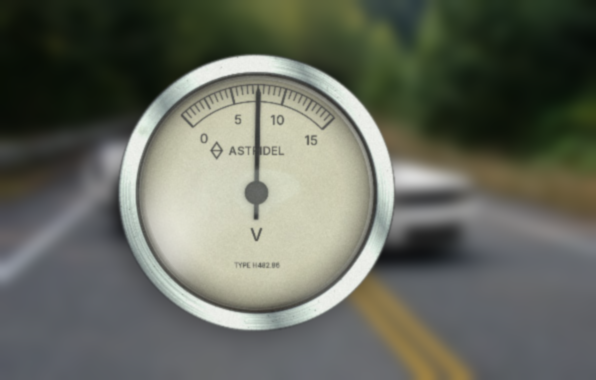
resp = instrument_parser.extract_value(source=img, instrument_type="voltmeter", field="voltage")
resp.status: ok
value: 7.5 V
